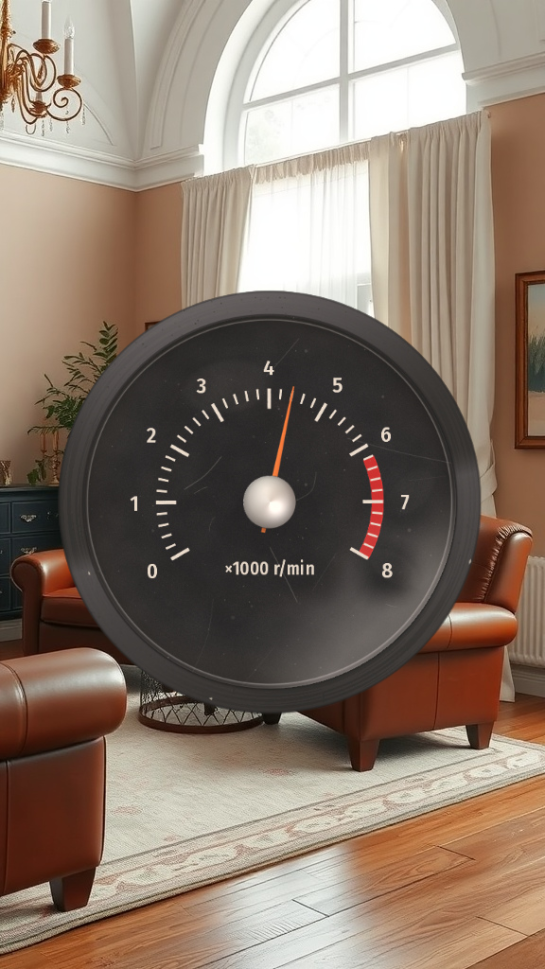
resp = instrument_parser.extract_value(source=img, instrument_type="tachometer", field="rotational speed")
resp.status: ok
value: 4400 rpm
